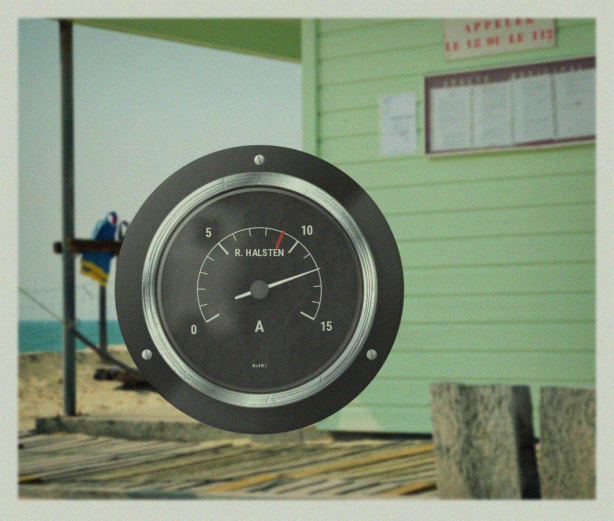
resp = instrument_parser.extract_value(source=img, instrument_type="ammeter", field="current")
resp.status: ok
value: 12 A
